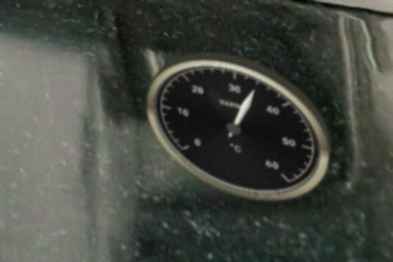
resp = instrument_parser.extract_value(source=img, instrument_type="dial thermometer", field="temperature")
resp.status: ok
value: 34 °C
